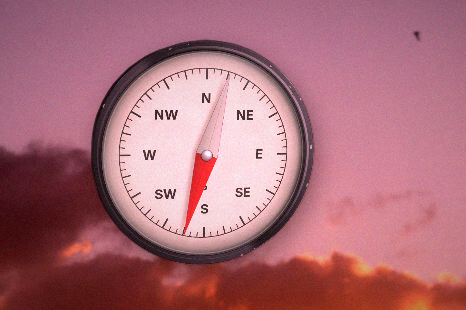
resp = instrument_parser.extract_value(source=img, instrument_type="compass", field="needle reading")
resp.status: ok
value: 195 °
